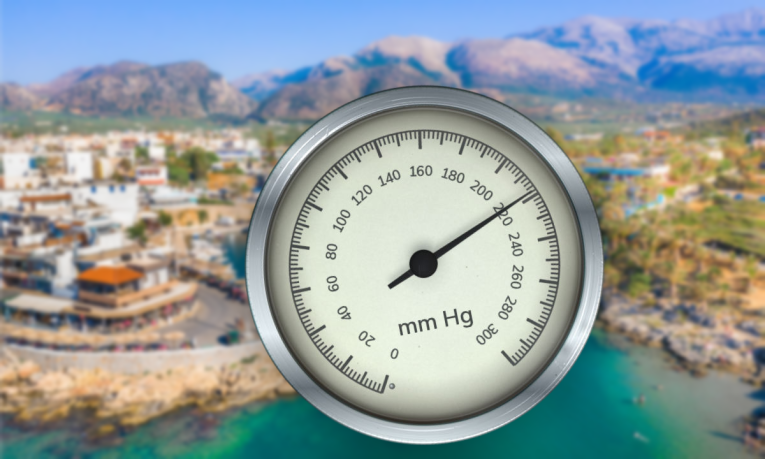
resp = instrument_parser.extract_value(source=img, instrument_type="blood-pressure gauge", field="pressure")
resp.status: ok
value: 218 mmHg
